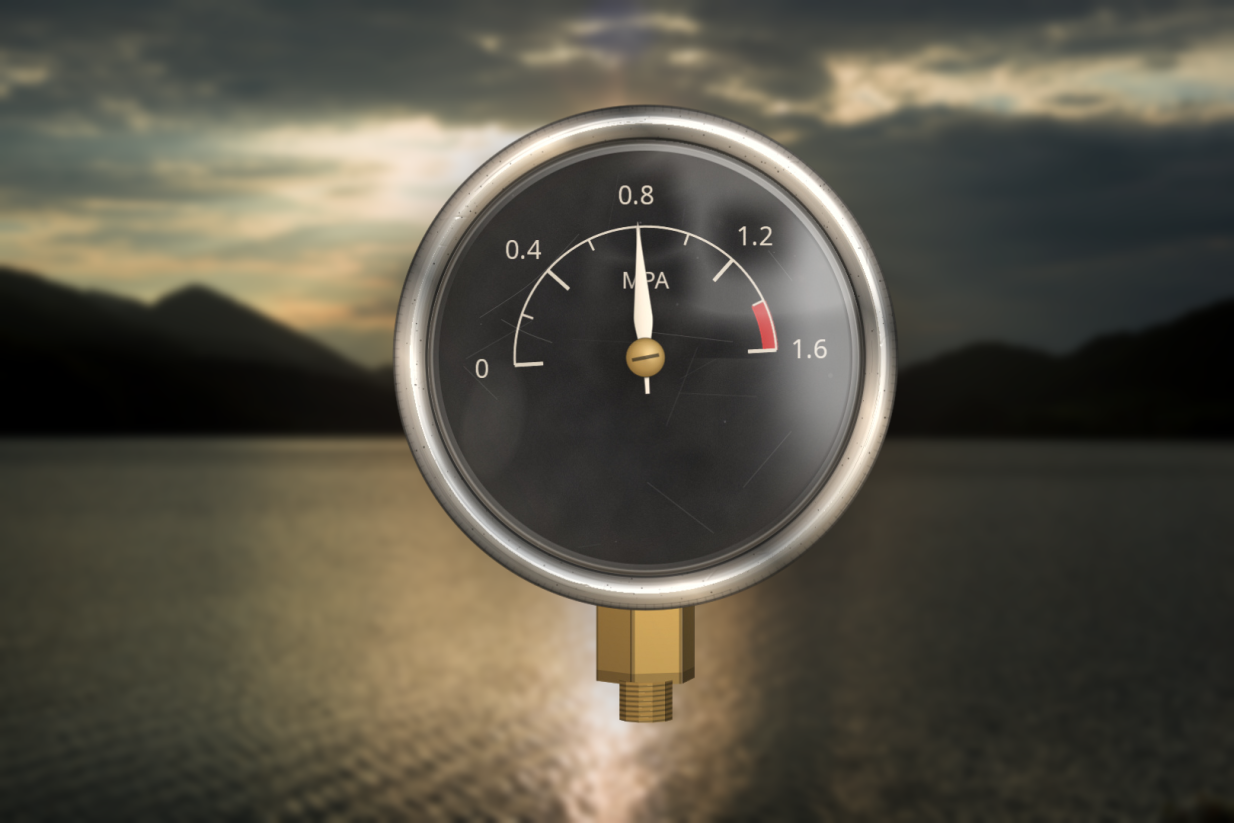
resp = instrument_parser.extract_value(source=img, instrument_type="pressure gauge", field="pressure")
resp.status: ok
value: 0.8 MPa
